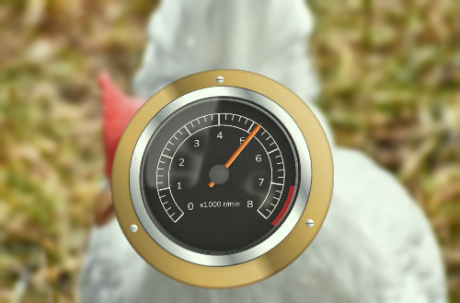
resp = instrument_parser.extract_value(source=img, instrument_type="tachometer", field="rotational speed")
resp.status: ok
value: 5200 rpm
